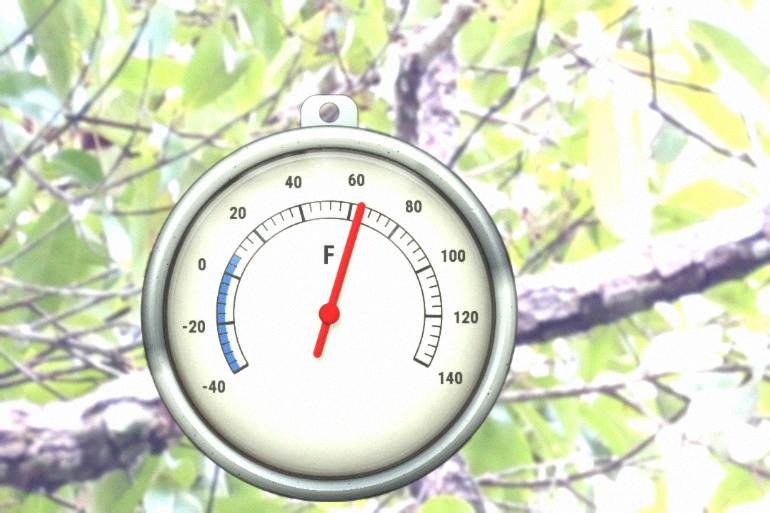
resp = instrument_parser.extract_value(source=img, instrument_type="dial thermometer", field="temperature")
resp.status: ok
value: 64 °F
